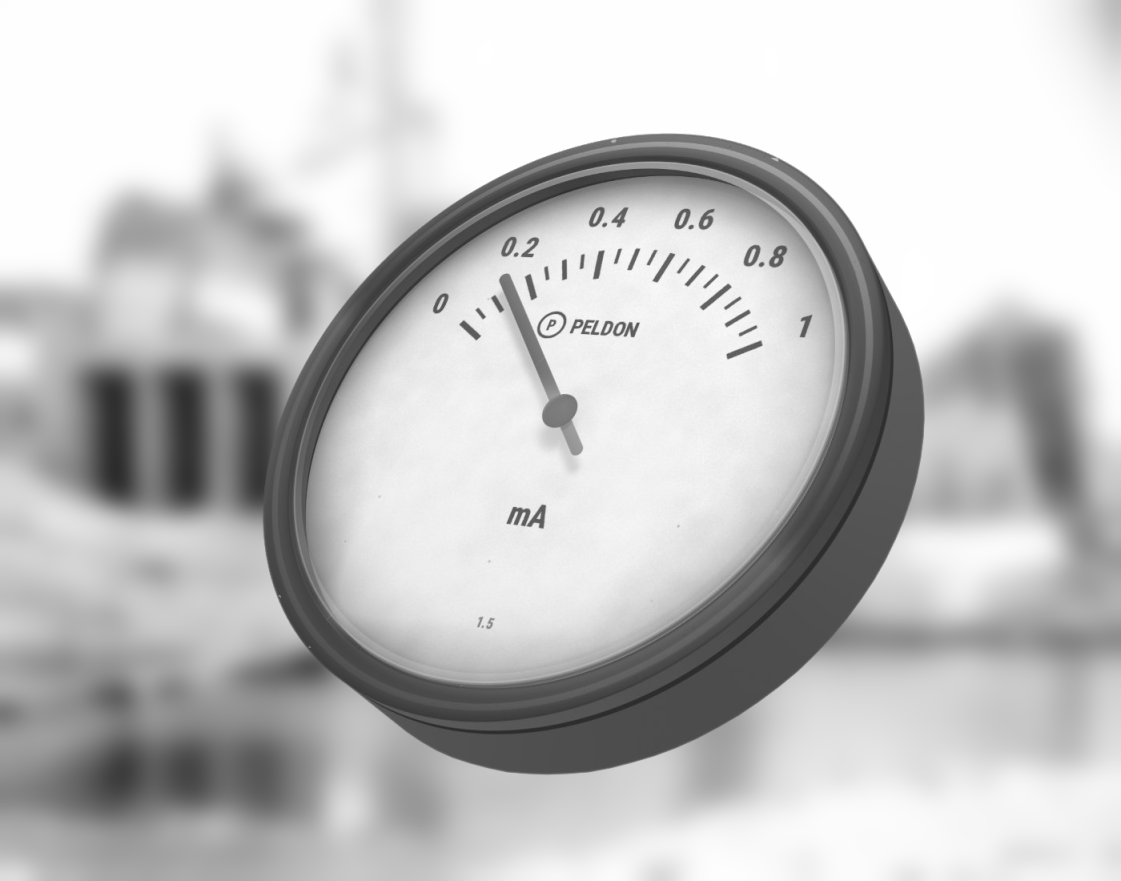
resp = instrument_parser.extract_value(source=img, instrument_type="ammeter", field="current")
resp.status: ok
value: 0.15 mA
